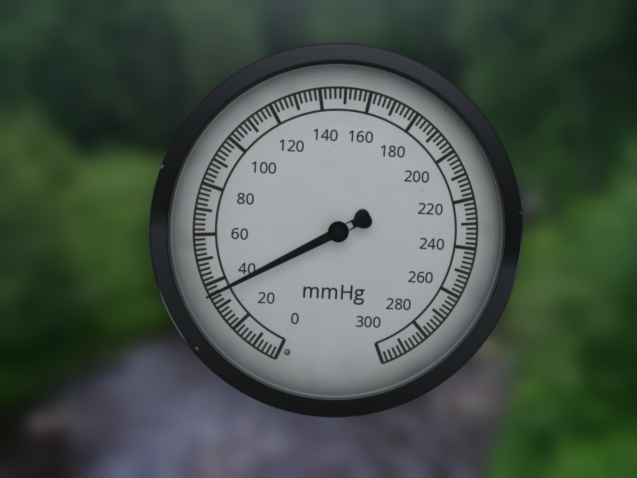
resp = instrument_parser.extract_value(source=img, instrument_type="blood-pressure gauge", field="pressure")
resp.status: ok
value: 36 mmHg
